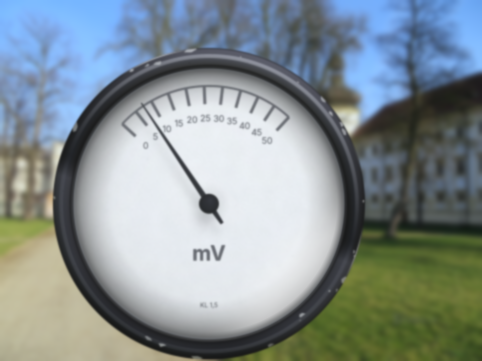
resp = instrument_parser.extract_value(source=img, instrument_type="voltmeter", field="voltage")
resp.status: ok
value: 7.5 mV
